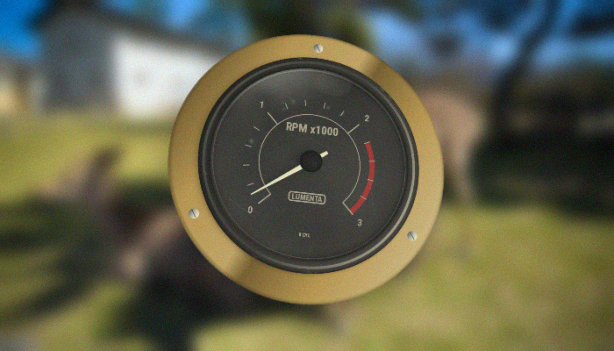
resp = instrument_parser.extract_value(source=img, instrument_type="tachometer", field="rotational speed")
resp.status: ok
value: 100 rpm
